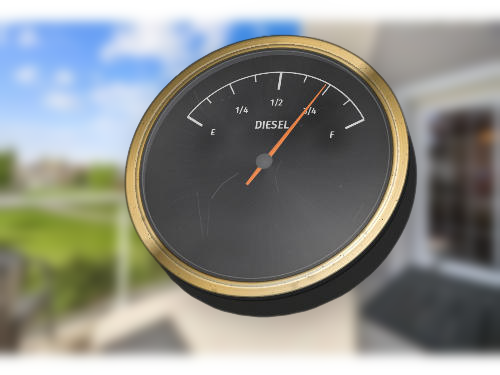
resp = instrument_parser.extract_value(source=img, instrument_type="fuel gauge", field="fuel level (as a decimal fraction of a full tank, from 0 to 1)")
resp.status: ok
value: 0.75
